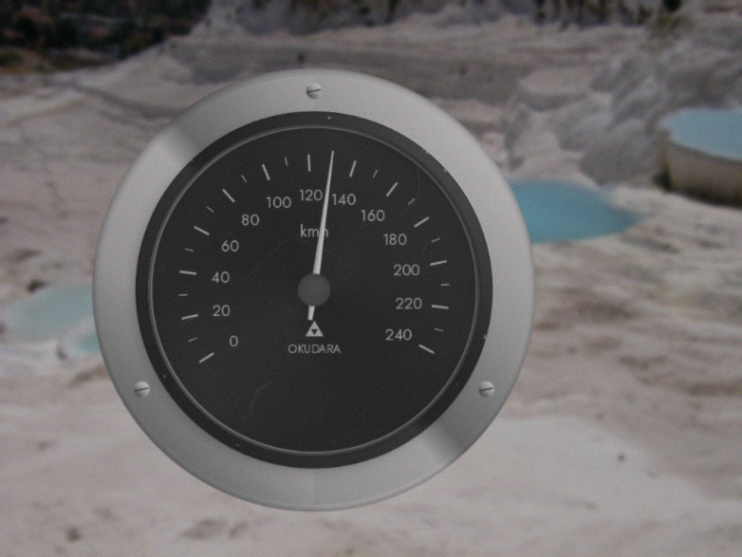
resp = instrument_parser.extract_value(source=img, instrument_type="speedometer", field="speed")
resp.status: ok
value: 130 km/h
